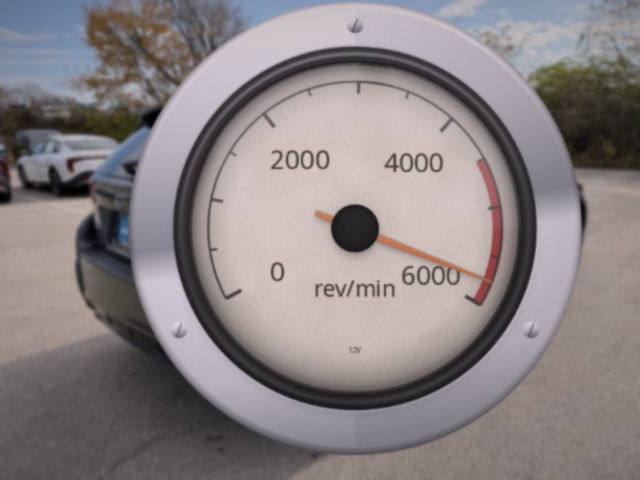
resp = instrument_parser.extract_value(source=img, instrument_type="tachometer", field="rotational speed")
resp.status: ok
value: 5750 rpm
